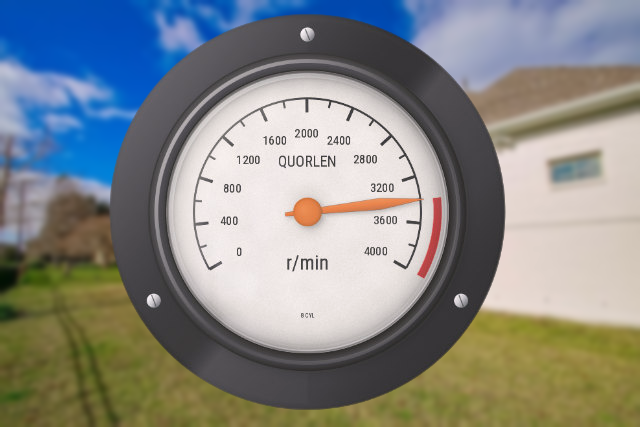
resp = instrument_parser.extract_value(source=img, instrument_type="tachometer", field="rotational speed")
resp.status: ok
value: 3400 rpm
